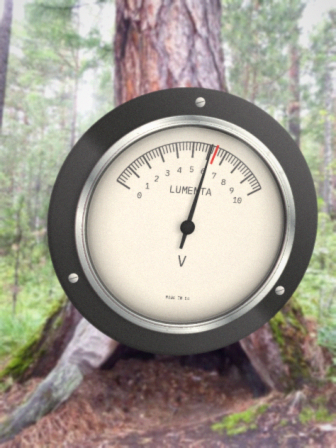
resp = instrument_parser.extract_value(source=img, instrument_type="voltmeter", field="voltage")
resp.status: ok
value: 6 V
